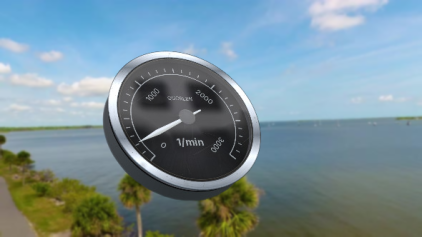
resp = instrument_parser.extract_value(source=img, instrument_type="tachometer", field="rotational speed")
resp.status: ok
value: 200 rpm
